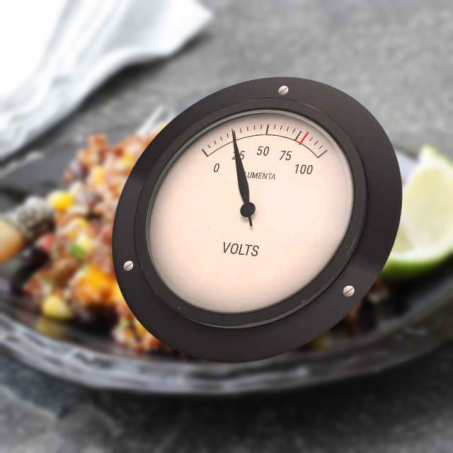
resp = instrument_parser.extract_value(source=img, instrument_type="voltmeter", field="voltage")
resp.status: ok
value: 25 V
